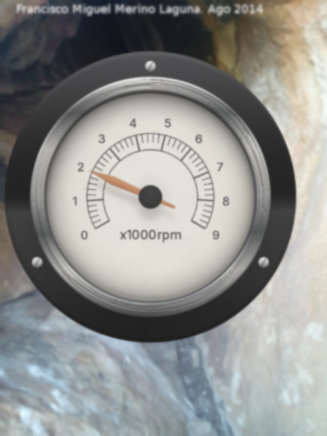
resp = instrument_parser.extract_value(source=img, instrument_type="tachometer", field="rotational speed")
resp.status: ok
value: 2000 rpm
